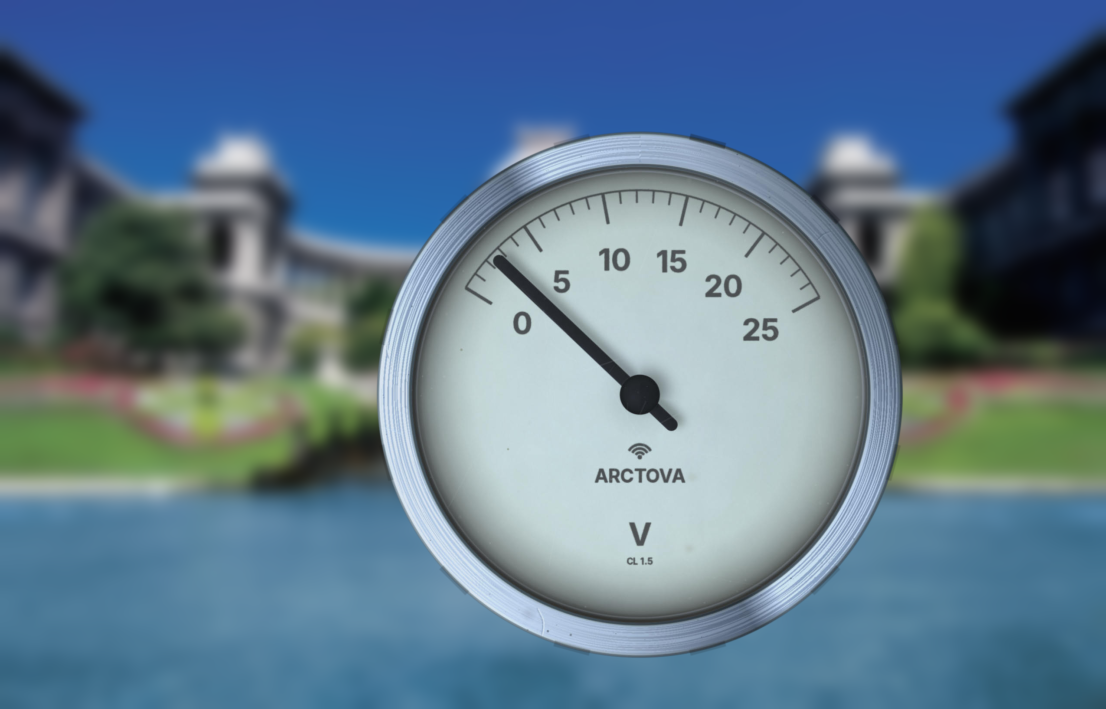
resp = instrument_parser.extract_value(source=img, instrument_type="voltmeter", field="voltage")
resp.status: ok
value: 2.5 V
